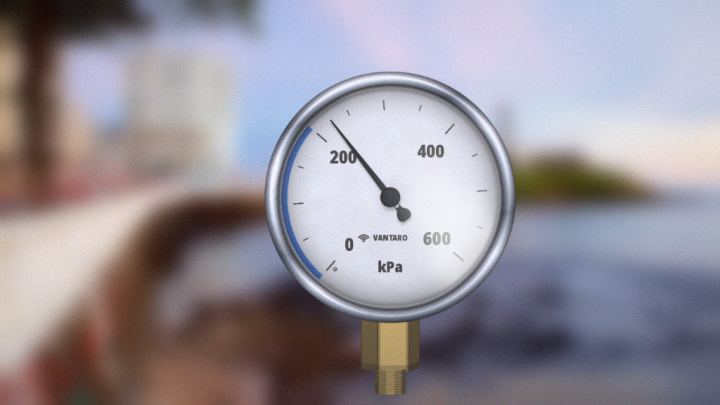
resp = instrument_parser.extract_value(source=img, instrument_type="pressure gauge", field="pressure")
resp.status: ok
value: 225 kPa
